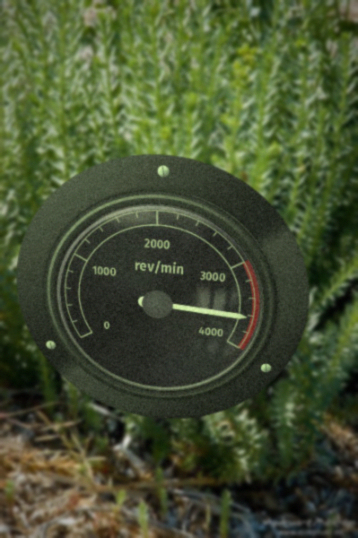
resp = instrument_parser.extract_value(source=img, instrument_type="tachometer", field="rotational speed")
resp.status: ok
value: 3600 rpm
